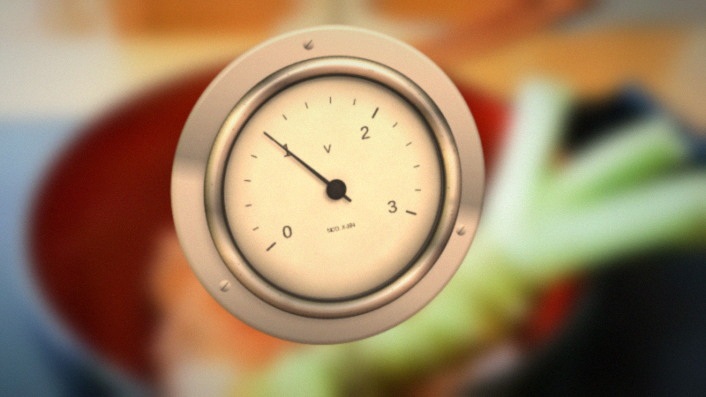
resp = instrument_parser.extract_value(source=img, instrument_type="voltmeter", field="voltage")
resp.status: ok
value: 1 V
